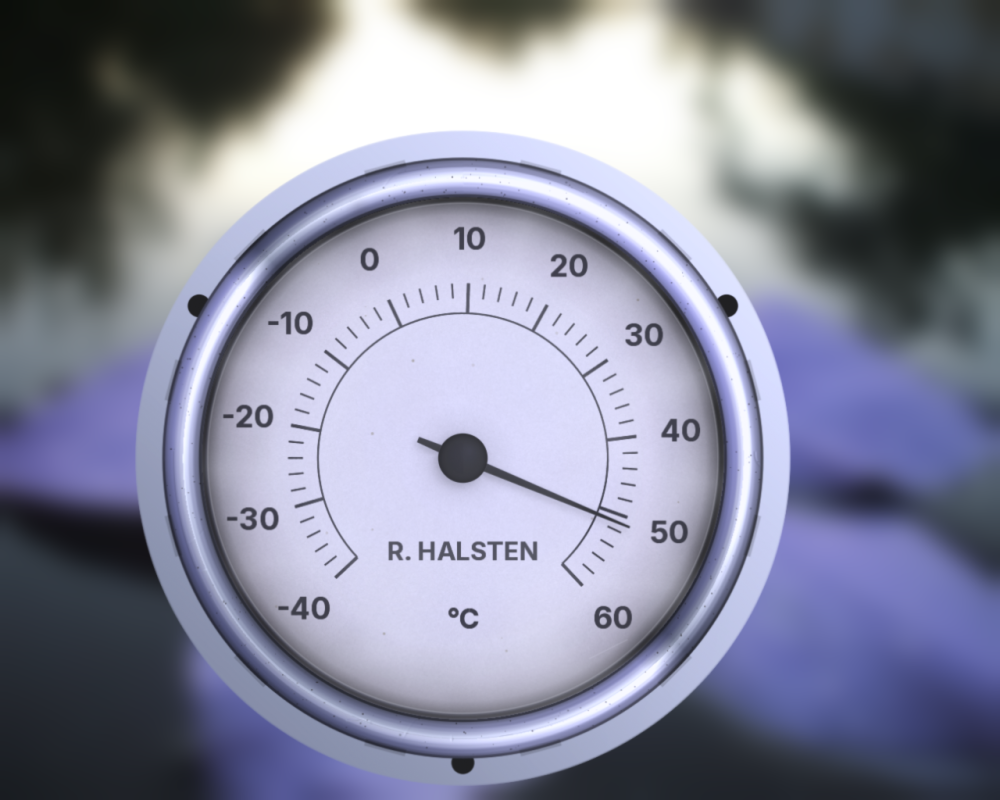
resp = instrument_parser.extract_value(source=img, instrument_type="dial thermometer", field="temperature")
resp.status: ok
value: 51 °C
